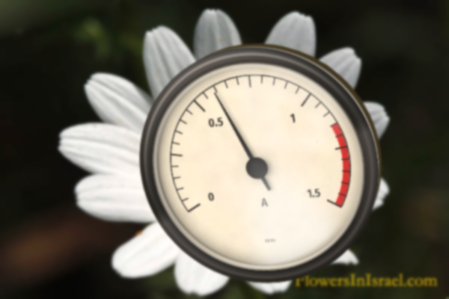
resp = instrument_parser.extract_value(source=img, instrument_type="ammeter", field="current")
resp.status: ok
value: 0.6 A
